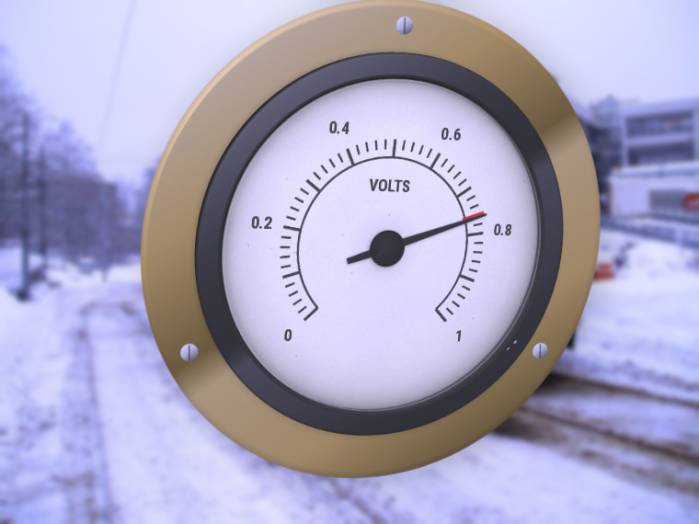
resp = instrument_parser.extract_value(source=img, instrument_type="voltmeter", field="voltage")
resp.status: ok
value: 0.76 V
